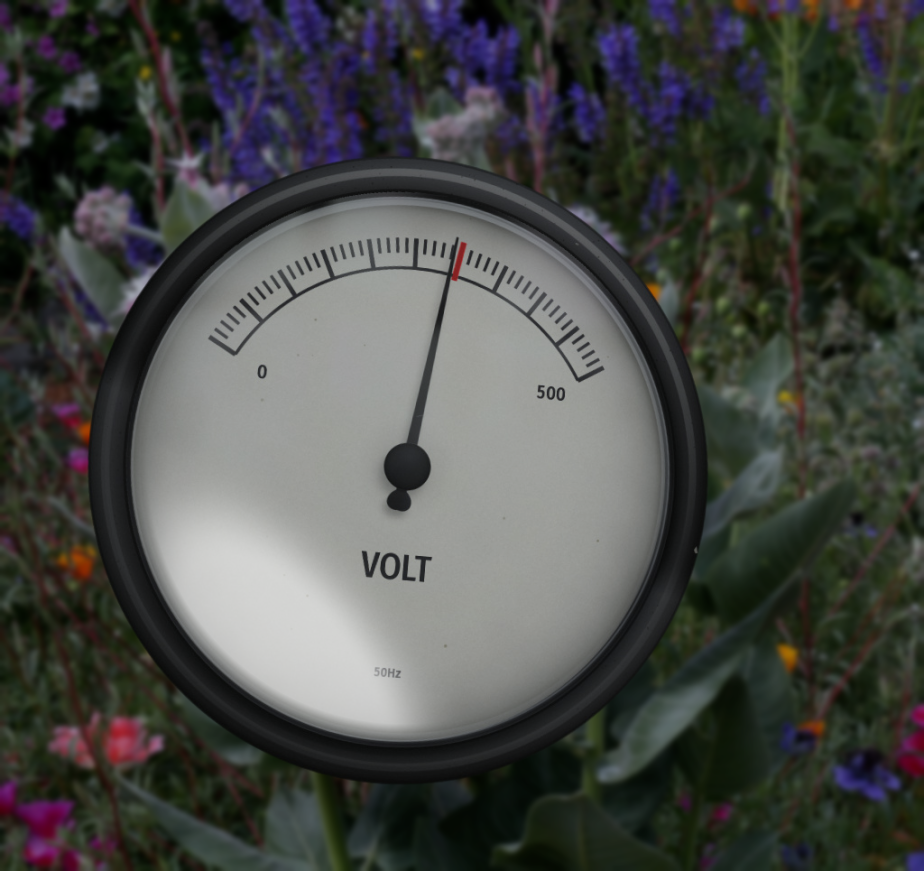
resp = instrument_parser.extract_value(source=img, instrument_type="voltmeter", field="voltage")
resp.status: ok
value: 290 V
